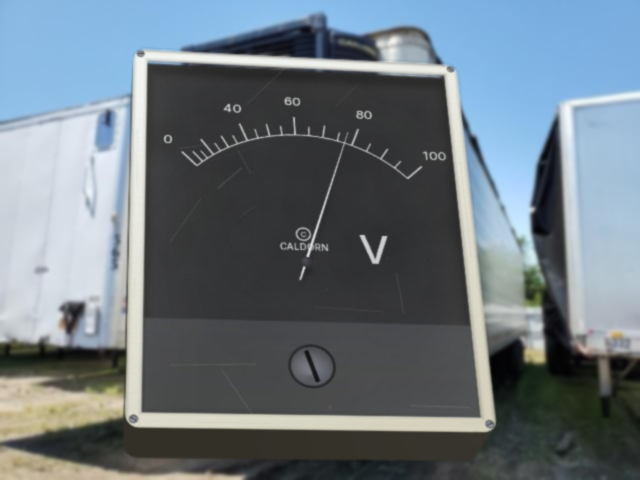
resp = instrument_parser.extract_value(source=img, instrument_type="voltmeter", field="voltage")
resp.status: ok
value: 77.5 V
